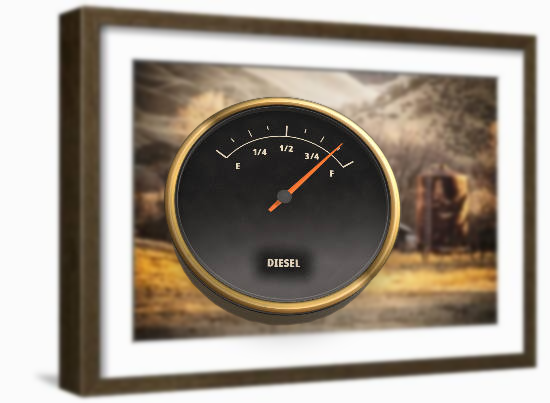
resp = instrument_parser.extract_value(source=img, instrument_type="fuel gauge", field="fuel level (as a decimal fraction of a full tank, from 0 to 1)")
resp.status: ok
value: 0.875
